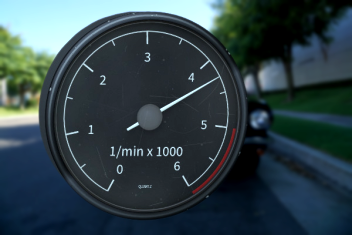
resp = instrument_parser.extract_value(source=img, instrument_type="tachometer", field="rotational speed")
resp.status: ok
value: 4250 rpm
